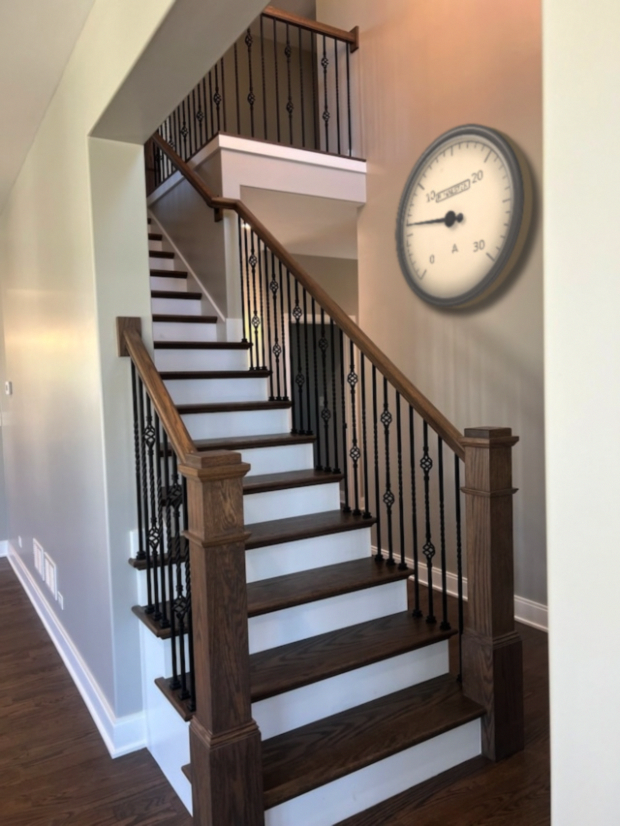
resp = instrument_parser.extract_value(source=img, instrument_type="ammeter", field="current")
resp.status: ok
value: 6 A
